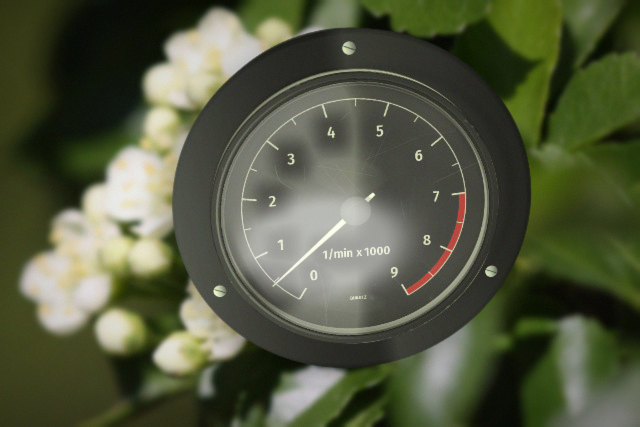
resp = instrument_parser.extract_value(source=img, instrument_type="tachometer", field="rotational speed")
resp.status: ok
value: 500 rpm
